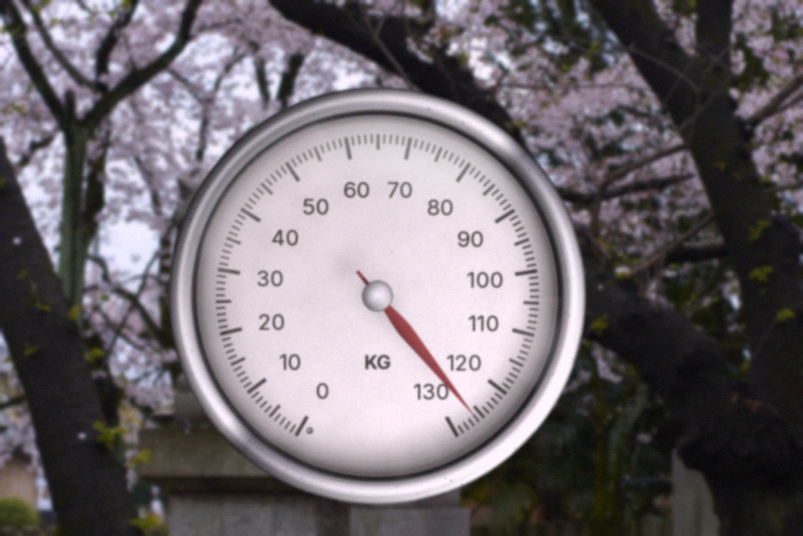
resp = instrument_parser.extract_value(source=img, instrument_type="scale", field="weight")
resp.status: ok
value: 126 kg
